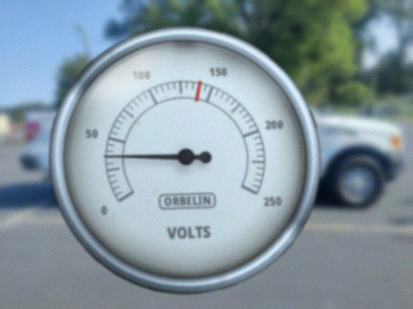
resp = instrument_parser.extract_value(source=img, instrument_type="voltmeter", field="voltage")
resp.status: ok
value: 35 V
